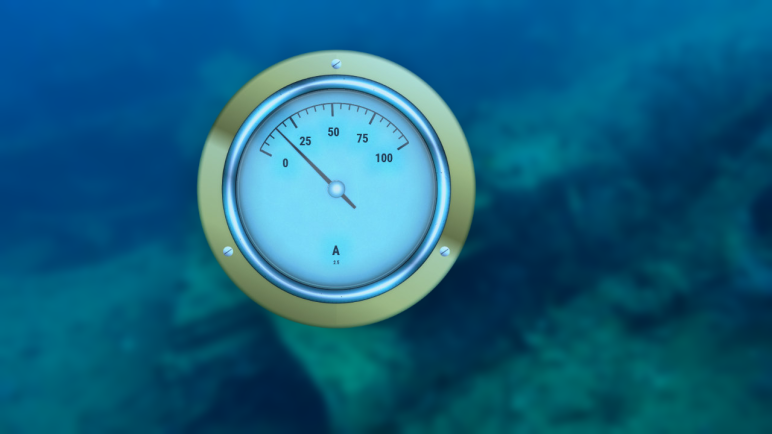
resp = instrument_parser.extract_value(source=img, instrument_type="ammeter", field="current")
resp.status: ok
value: 15 A
